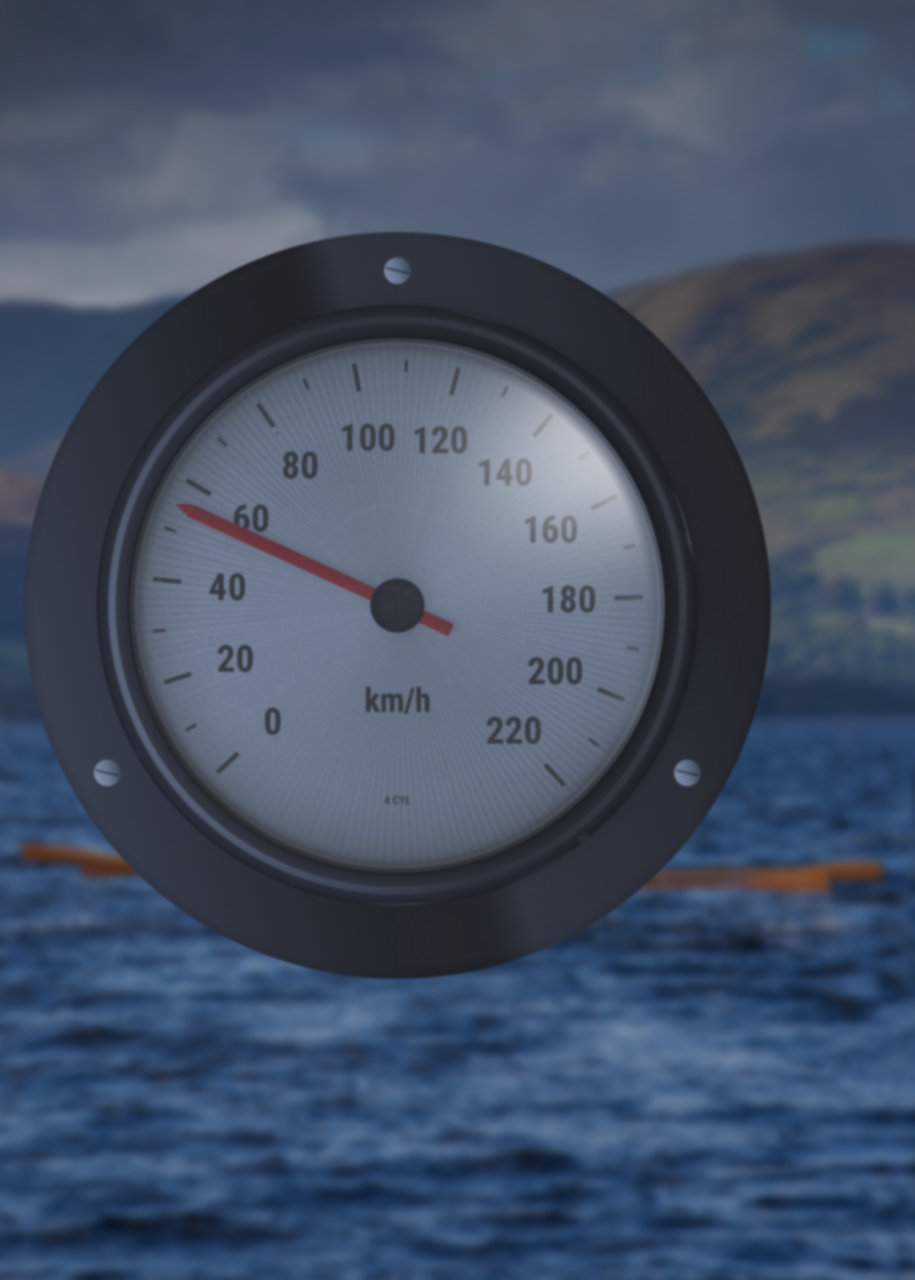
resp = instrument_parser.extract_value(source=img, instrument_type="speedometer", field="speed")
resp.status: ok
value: 55 km/h
